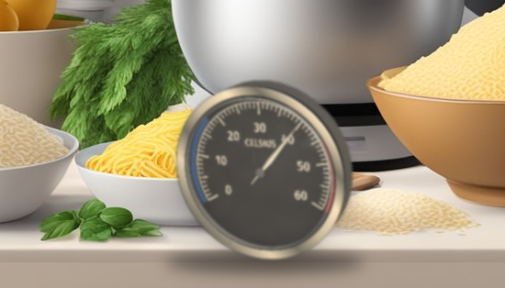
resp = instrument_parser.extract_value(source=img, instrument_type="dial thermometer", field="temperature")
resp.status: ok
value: 40 °C
